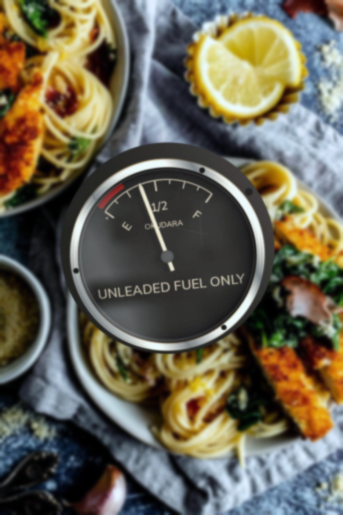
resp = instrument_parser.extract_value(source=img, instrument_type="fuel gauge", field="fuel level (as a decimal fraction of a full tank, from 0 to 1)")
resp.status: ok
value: 0.375
